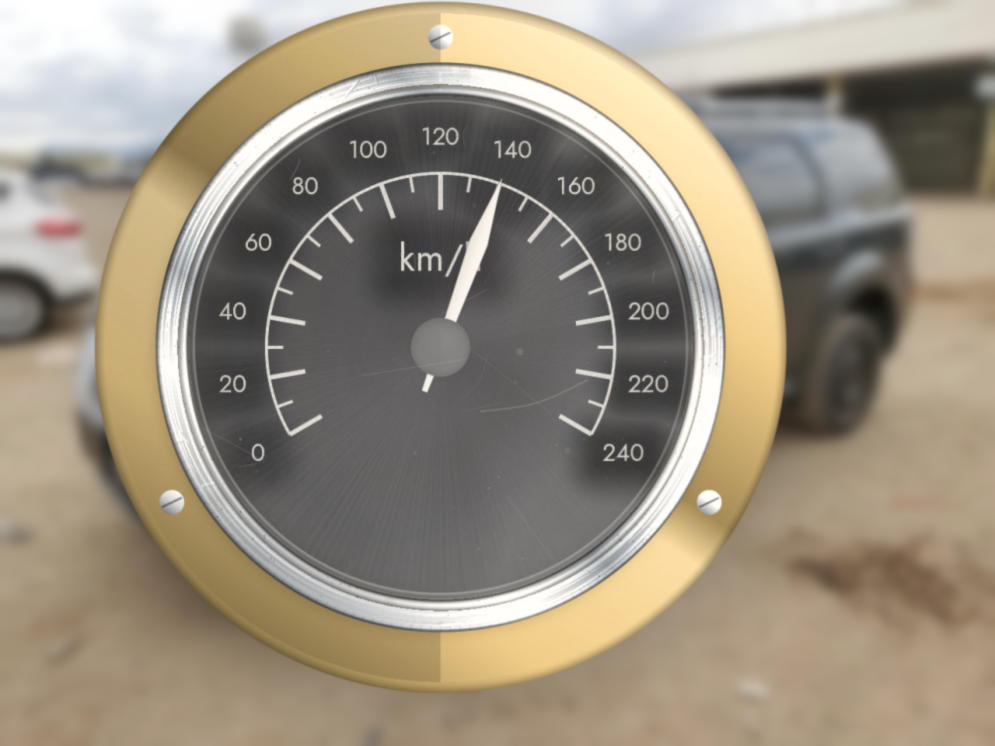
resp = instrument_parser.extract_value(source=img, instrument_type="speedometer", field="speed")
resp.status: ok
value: 140 km/h
